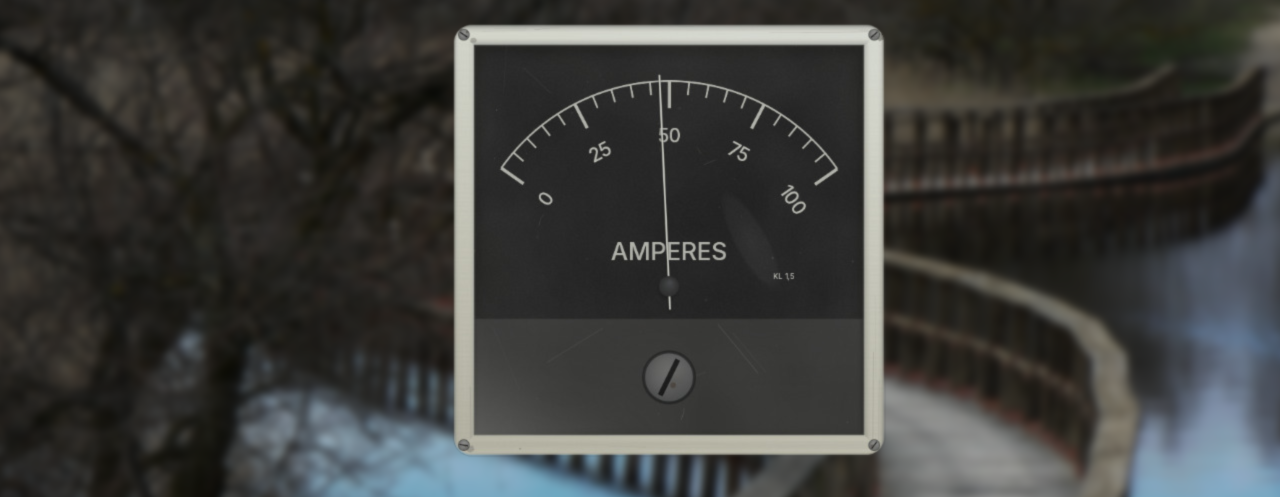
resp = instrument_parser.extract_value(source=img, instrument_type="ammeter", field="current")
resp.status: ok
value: 47.5 A
